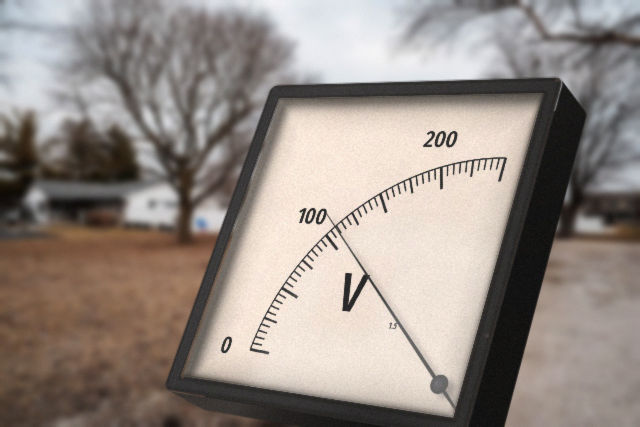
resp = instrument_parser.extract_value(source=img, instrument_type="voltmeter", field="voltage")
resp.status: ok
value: 110 V
